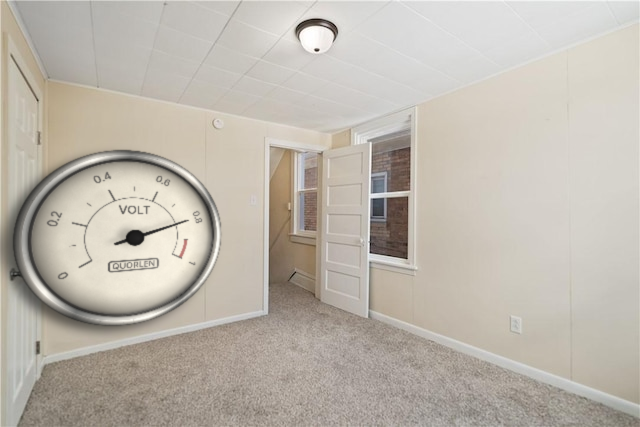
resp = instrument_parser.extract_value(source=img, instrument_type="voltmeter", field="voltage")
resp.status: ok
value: 0.8 V
